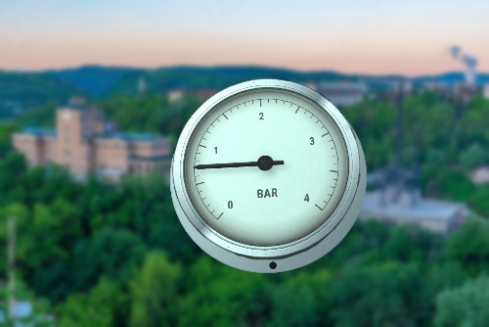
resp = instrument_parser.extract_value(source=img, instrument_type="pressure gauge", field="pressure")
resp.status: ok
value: 0.7 bar
